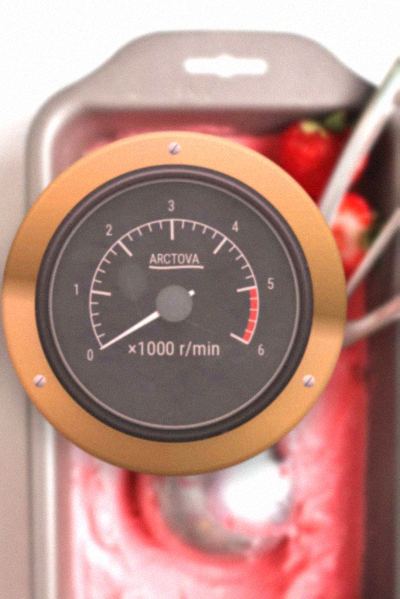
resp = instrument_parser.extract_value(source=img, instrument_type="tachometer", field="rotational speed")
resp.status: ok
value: 0 rpm
